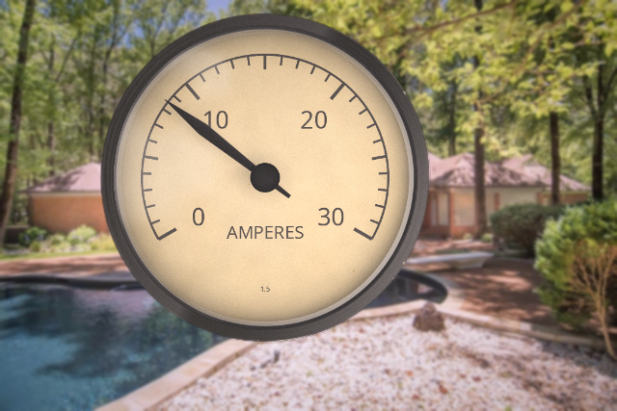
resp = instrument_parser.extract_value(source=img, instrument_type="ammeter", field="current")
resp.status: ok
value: 8.5 A
